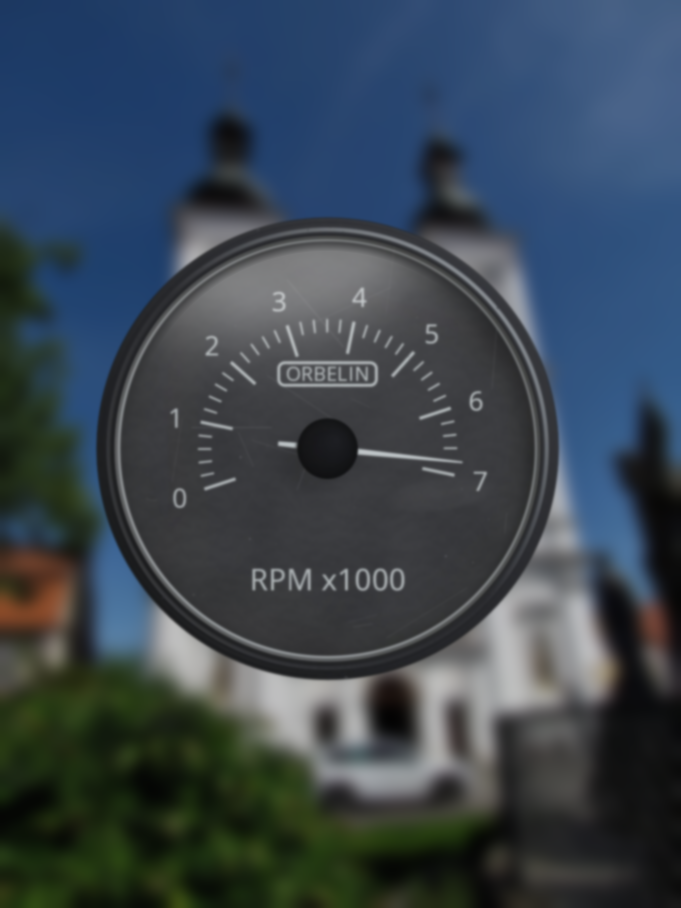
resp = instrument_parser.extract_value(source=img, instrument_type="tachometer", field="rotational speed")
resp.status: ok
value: 6800 rpm
